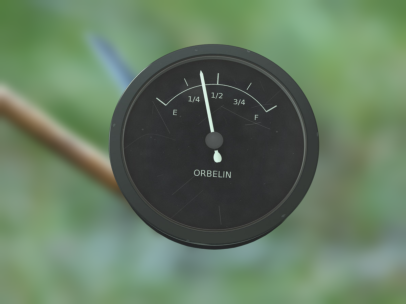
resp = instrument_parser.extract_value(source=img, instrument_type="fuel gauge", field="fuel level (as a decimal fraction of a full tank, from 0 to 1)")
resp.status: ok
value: 0.375
